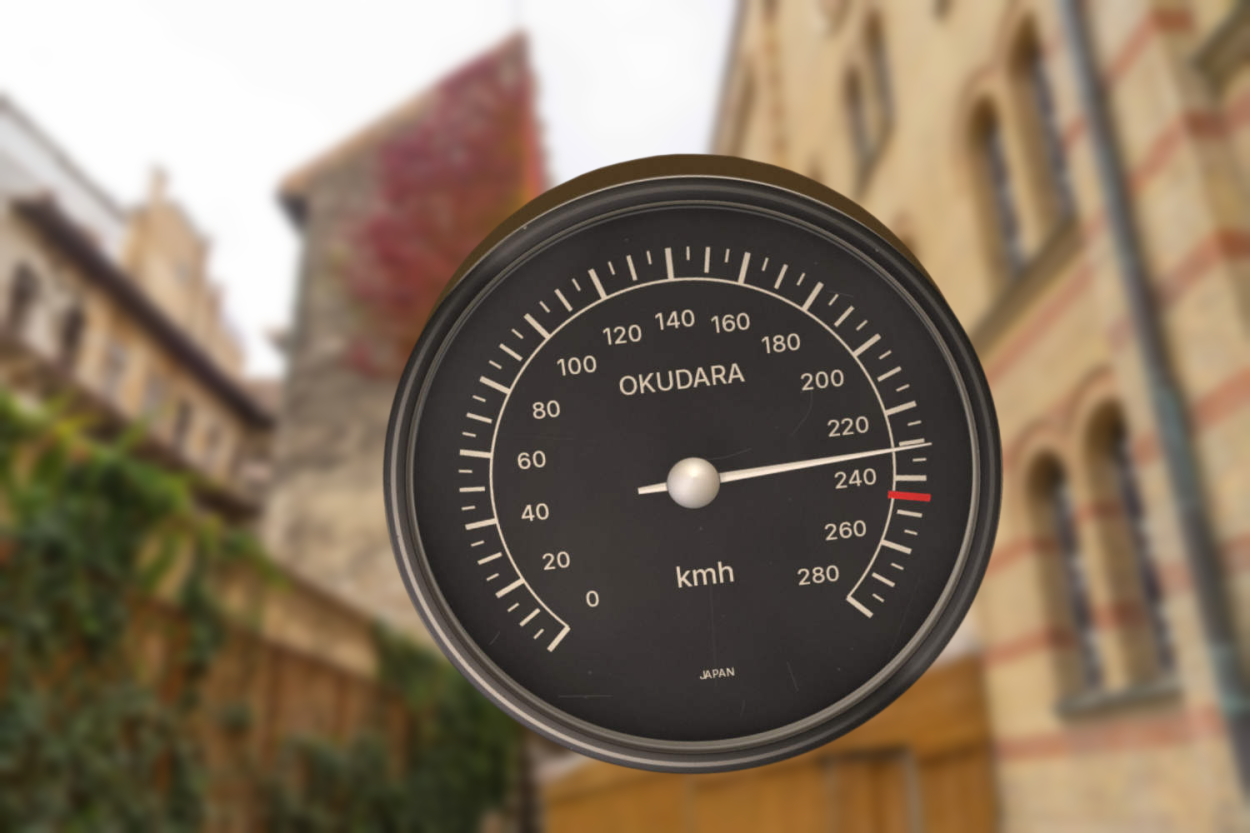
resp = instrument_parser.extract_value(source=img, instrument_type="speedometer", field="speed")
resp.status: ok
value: 230 km/h
